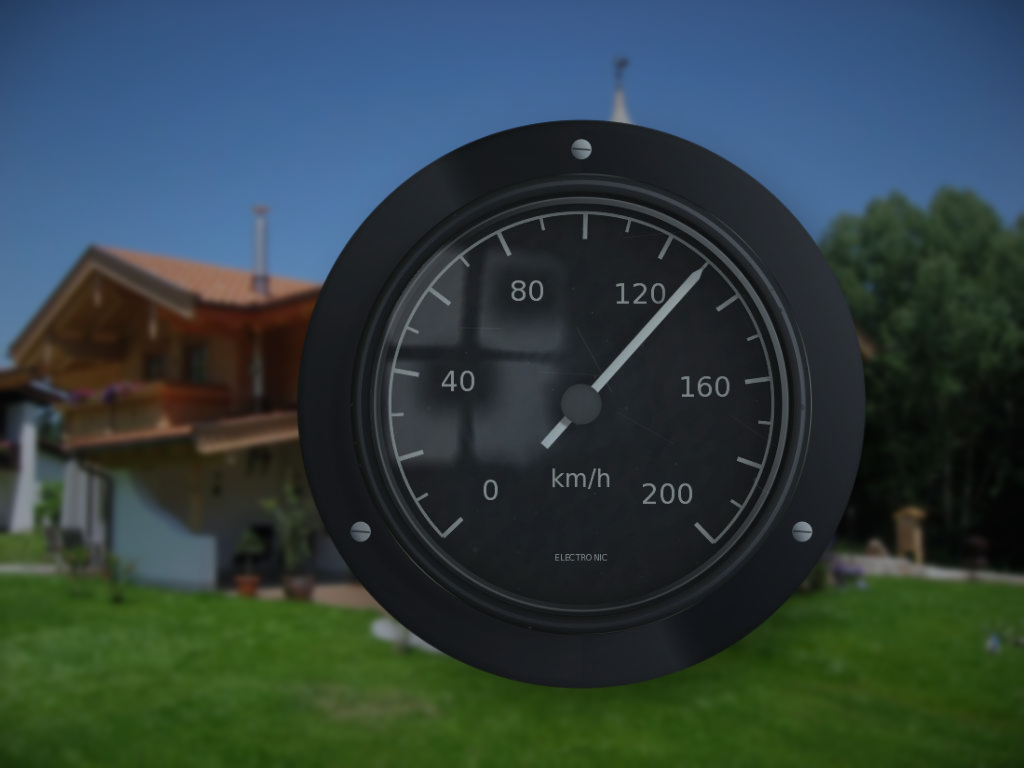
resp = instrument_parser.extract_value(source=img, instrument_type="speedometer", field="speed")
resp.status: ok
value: 130 km/h
